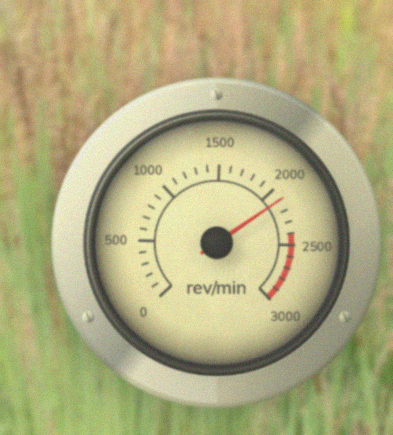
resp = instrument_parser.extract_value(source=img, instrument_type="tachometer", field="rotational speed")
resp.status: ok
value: 2100 rpm
